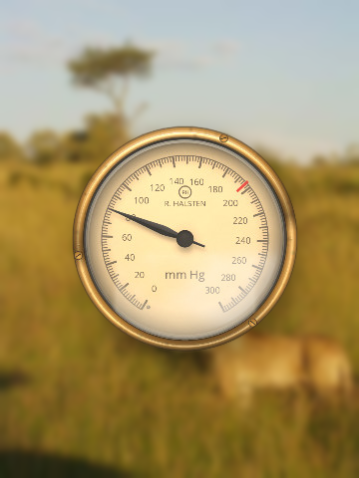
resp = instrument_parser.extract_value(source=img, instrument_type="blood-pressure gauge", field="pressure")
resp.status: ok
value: 80 mmHg
